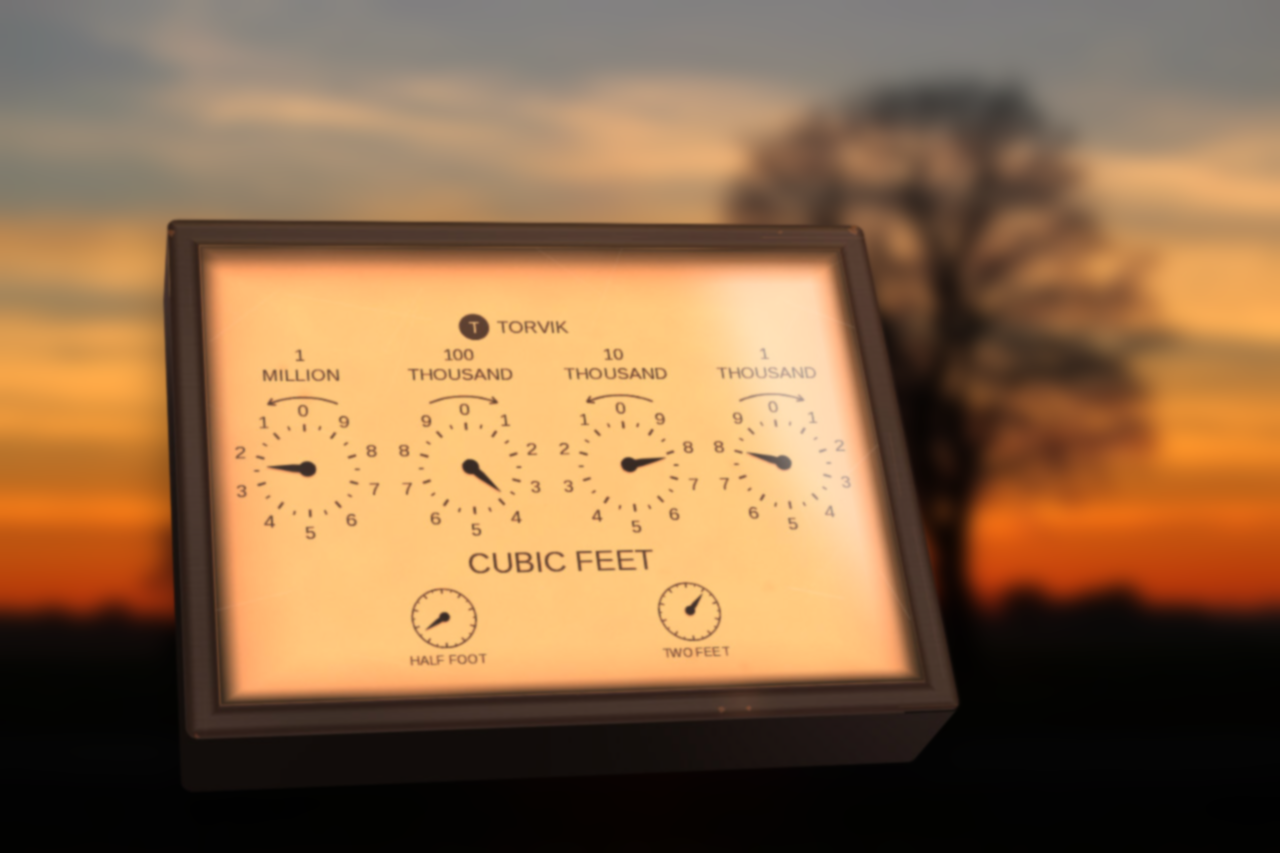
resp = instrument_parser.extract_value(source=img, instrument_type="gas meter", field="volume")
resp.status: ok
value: 237800 ft³
